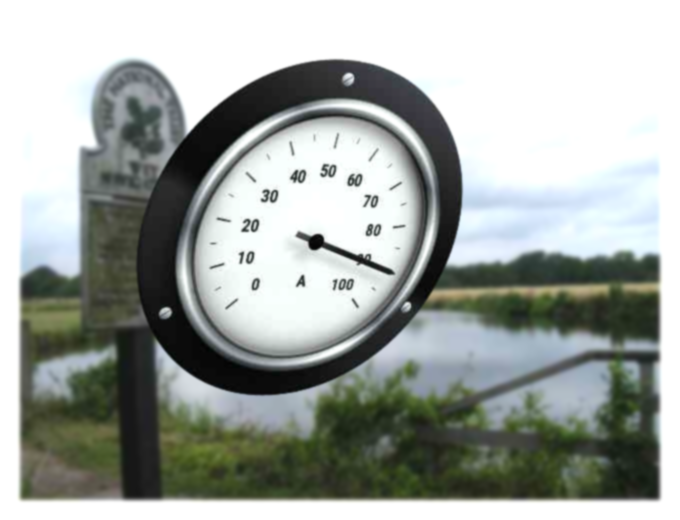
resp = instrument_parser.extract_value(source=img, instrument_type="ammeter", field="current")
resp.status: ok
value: 90 A
